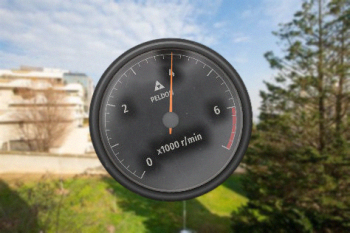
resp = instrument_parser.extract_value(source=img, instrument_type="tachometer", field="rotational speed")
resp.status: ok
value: 4000 rpm
